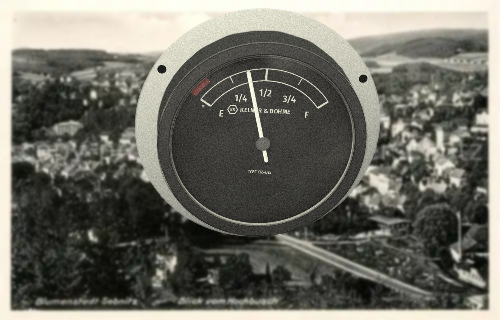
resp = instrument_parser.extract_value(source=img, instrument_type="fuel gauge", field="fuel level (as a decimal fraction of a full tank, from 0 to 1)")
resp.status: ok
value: 0.375
